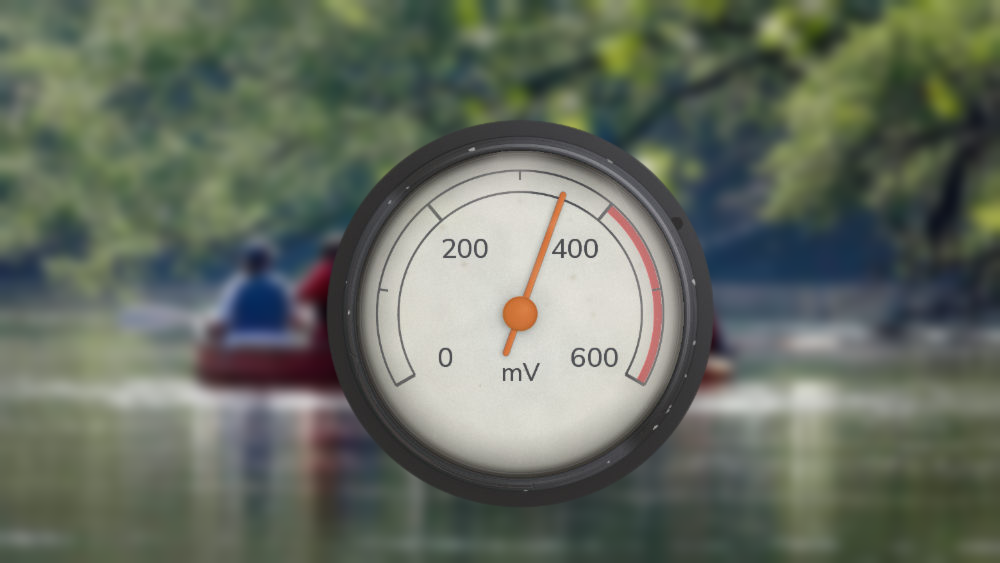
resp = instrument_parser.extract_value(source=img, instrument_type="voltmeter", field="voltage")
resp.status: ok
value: 350 mV
